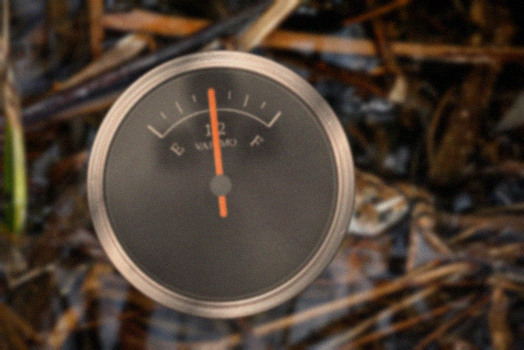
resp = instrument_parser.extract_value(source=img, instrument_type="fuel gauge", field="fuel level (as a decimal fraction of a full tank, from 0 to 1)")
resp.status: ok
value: 0.5
